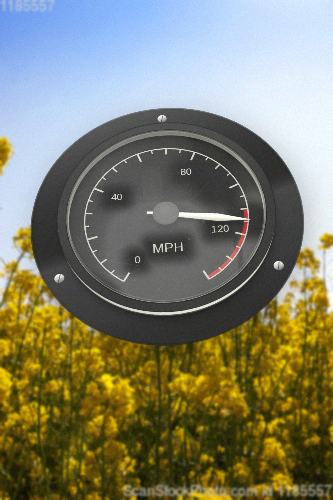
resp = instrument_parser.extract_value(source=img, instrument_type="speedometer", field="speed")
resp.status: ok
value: 115 mph
